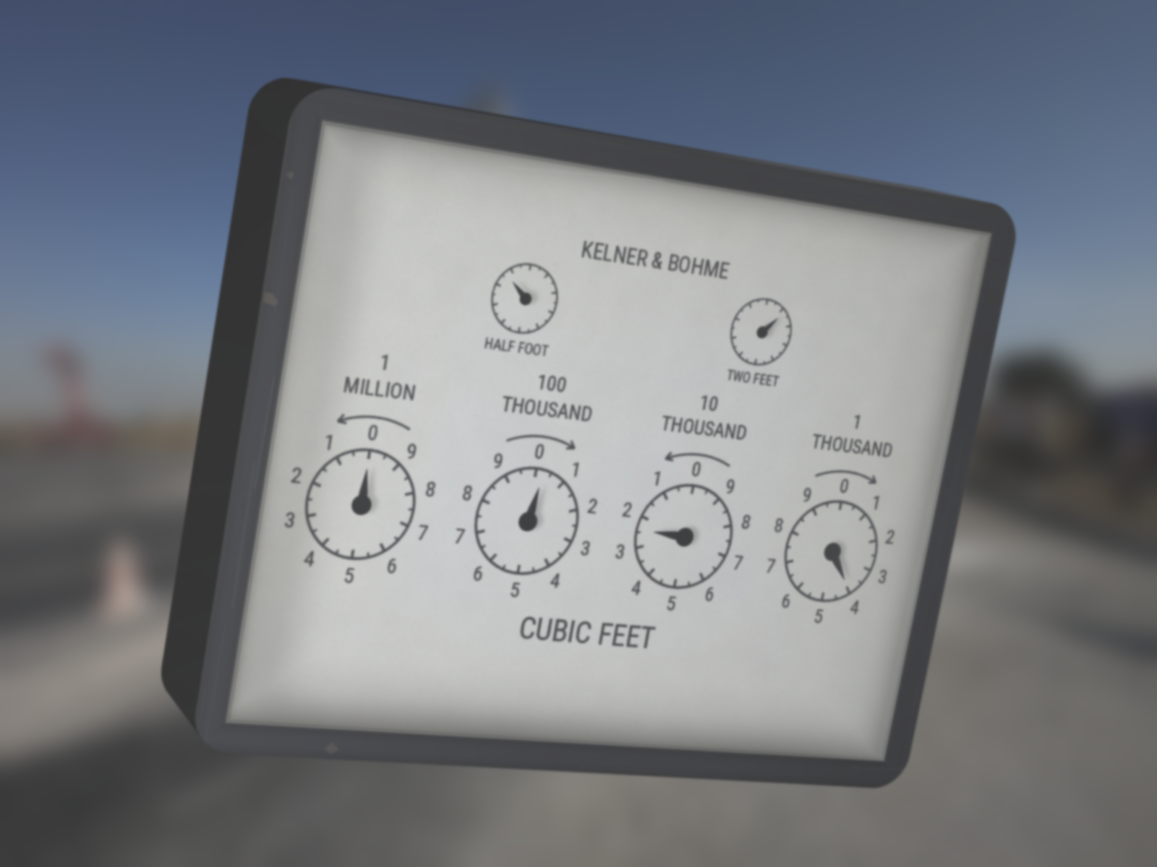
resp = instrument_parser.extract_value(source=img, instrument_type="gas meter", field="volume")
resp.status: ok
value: 2400 ft³
